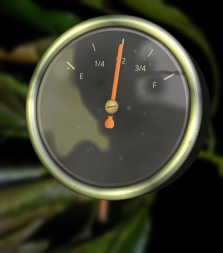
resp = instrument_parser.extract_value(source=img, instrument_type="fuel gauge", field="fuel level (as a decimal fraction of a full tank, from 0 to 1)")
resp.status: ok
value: 0.5
